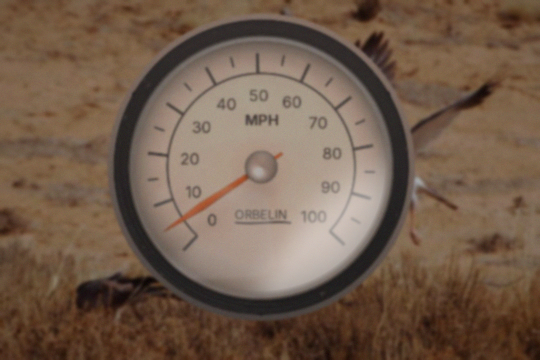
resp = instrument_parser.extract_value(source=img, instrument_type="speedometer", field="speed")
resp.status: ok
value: 5 mph
